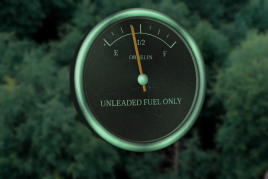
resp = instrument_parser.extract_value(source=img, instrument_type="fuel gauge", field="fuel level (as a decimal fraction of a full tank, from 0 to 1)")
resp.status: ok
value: 0.375
